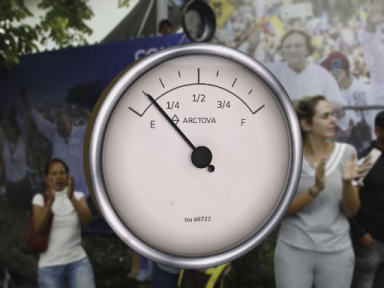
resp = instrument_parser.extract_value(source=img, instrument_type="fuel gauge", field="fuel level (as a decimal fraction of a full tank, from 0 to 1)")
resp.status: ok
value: 0.125
